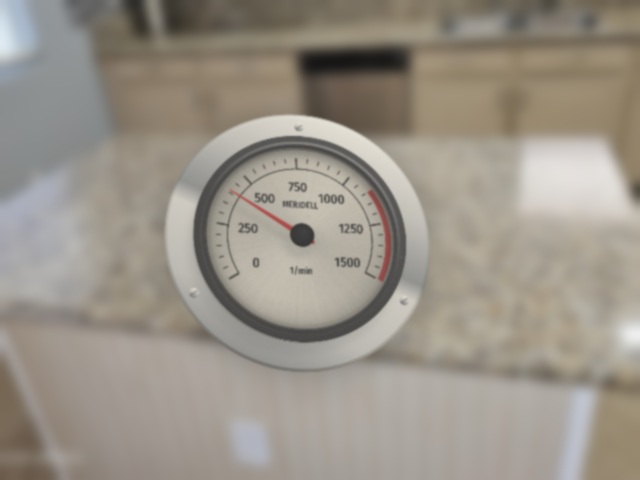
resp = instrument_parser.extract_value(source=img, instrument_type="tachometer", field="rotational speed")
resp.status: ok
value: 400 rpm
